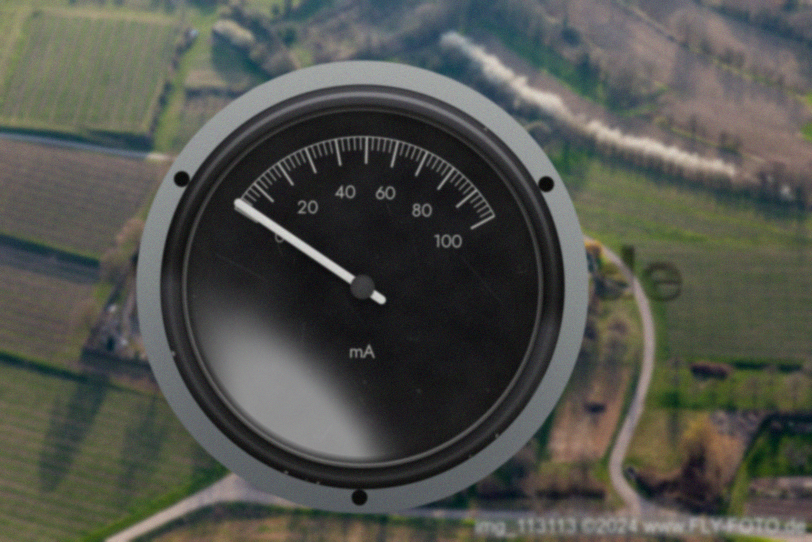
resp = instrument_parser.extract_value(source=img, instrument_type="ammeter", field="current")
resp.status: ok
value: 2 mA
